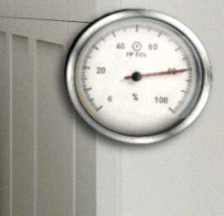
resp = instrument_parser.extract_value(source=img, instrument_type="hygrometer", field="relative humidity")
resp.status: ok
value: 80 %
